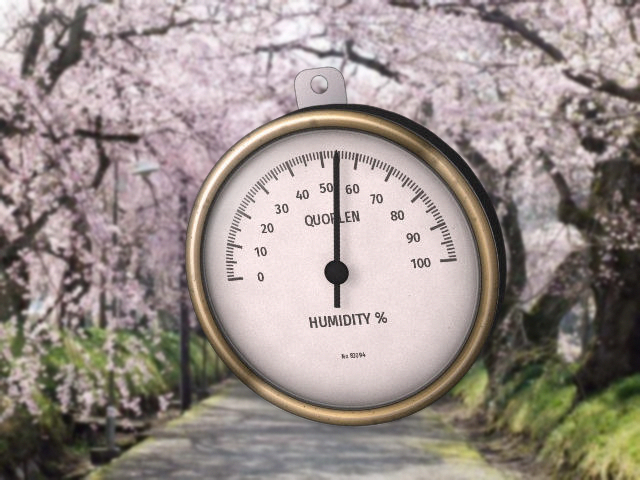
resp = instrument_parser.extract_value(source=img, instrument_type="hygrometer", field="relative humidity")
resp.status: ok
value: 55 %
